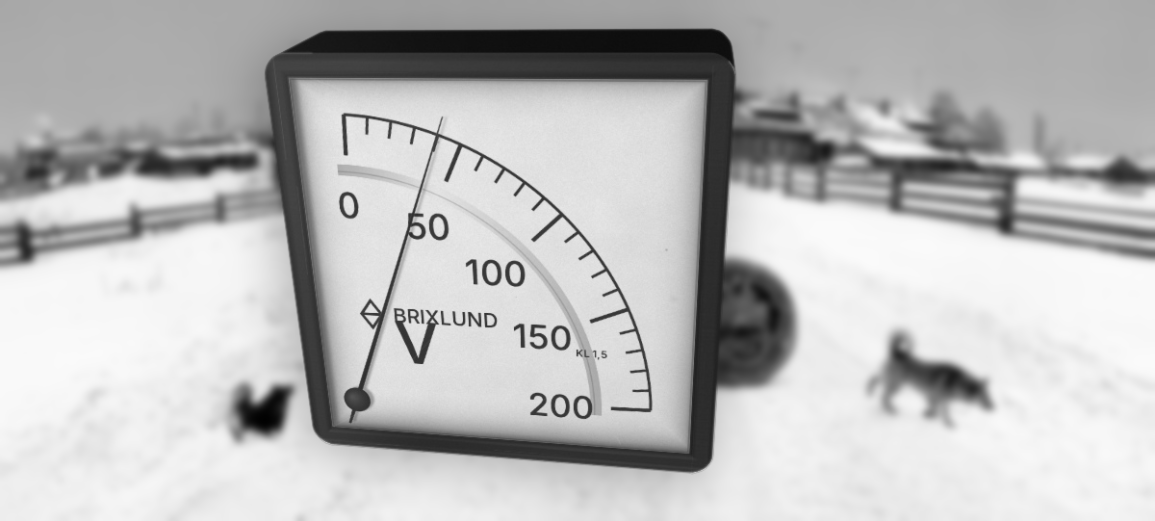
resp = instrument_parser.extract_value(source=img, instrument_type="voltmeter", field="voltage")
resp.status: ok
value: 40 V
